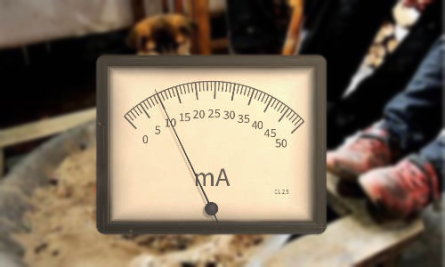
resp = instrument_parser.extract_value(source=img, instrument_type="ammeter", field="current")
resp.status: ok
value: 10 mA
